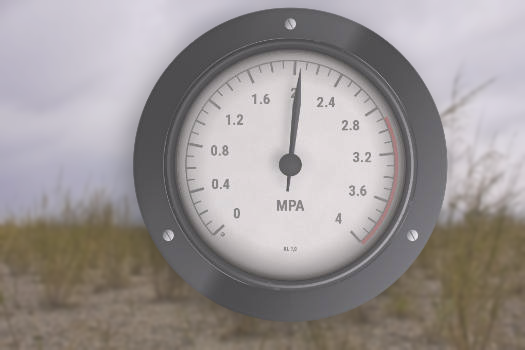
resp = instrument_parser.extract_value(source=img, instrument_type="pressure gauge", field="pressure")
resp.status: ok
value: 2.05 MPa
